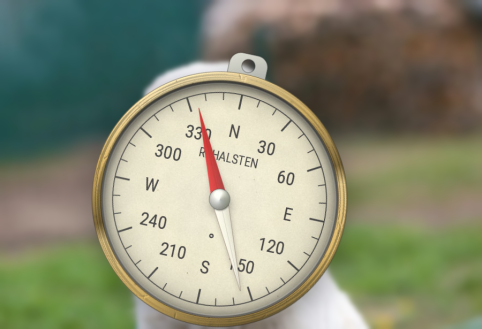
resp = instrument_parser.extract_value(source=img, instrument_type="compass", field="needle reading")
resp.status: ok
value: 335 °
